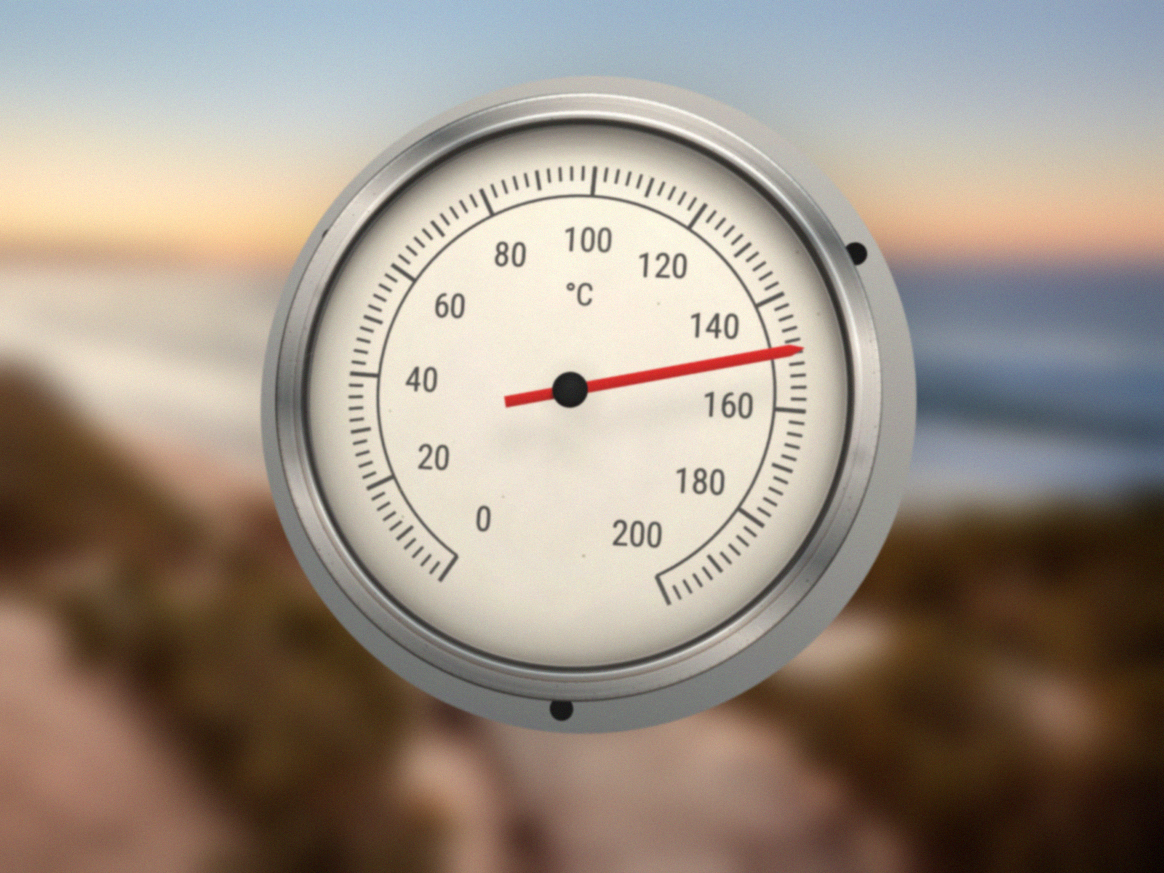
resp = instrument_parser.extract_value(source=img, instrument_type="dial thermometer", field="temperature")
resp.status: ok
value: 150 °C
